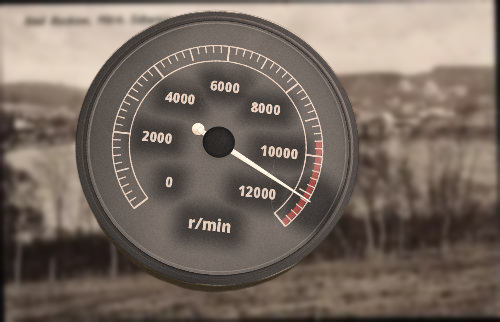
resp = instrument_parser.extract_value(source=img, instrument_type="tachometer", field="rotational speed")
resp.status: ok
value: 11200 rpm
